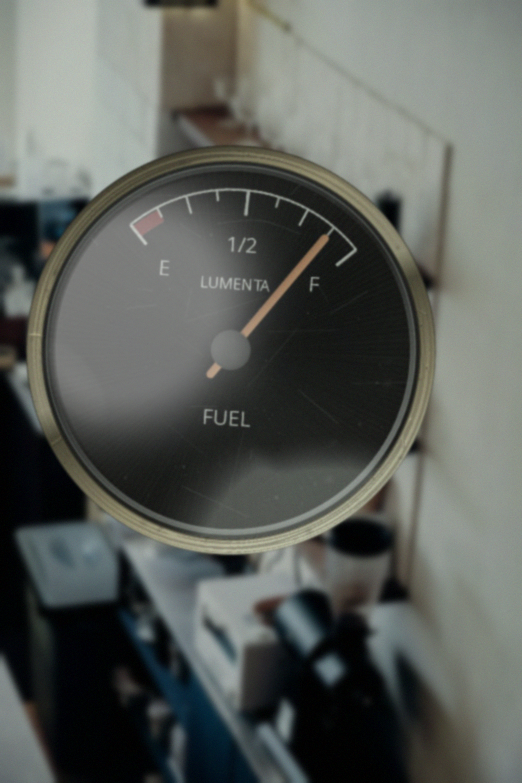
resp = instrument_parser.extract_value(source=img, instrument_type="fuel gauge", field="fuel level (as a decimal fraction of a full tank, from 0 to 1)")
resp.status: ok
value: 0.875
